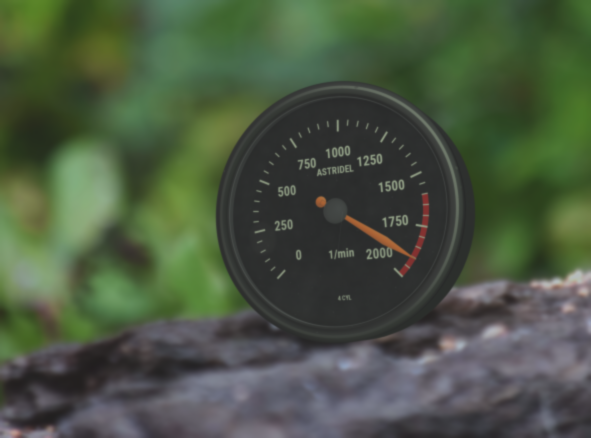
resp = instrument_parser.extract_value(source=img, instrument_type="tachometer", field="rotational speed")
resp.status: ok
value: 1900 rpm
